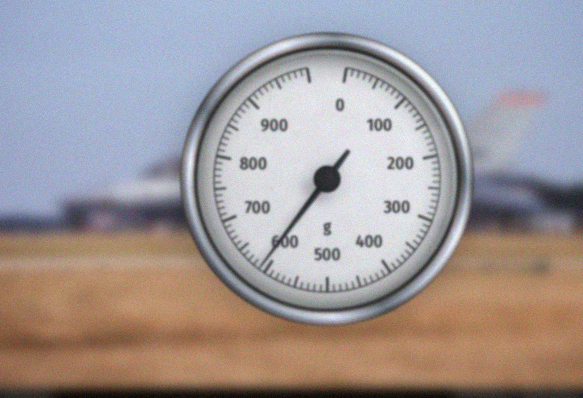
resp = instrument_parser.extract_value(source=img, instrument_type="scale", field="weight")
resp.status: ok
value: 610 g
